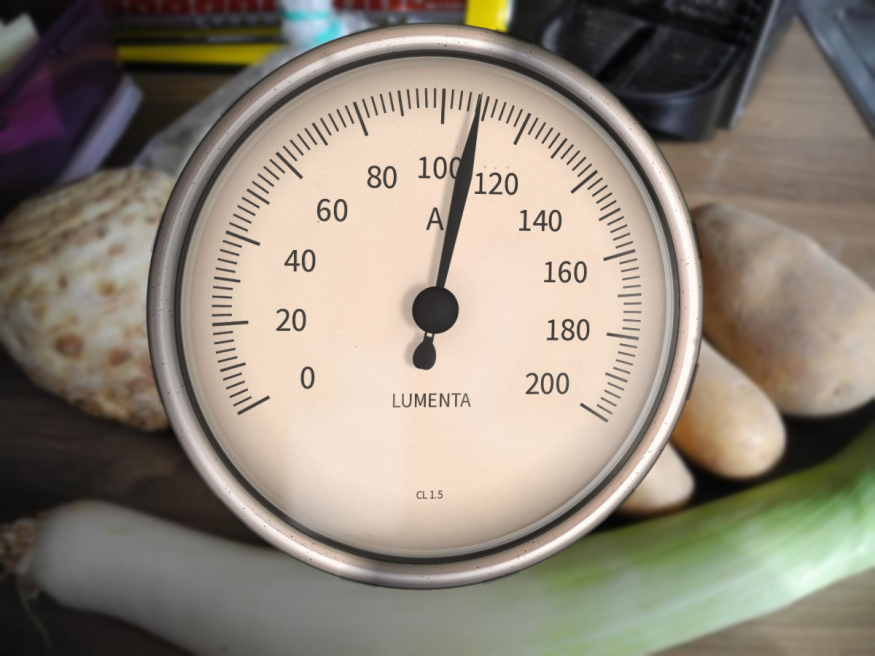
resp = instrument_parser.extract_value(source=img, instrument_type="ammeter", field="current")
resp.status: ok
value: 108 A
